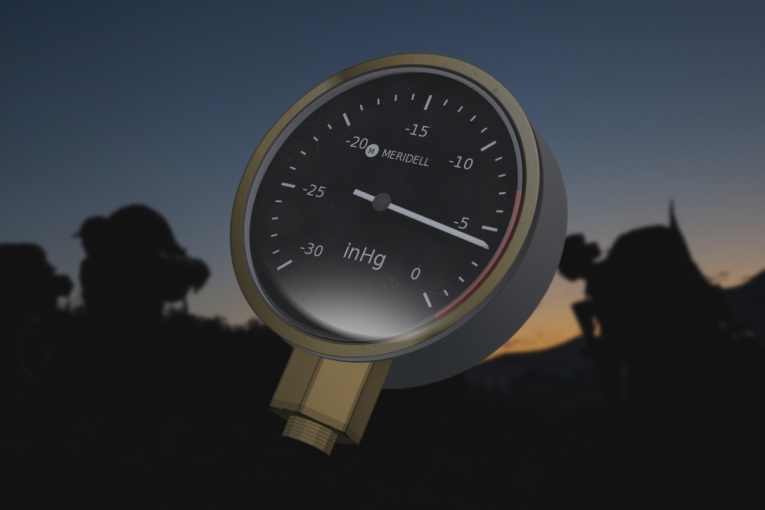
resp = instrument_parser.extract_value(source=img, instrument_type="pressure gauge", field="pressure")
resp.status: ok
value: -4 inHg
